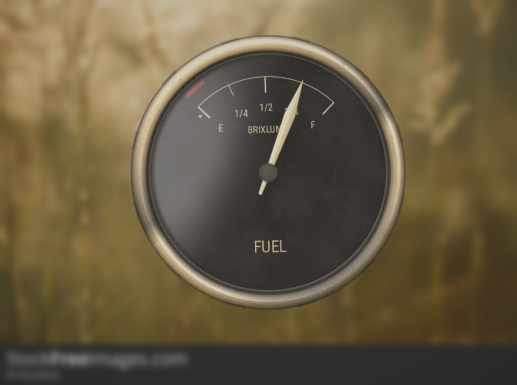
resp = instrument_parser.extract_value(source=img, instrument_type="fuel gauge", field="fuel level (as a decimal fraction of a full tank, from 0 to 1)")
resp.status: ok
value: 0.75
